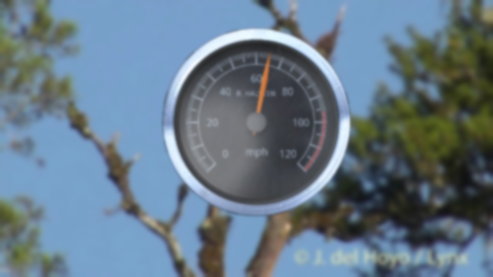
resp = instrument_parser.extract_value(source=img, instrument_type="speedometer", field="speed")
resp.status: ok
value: 65 mph
